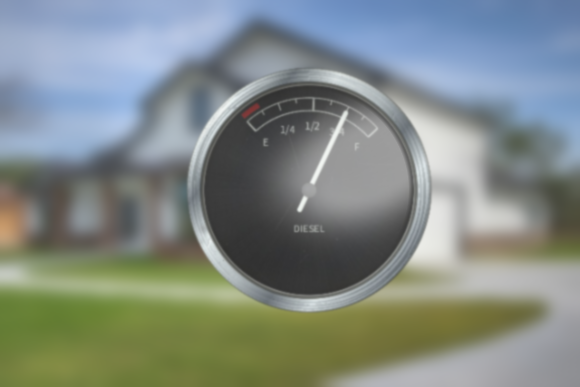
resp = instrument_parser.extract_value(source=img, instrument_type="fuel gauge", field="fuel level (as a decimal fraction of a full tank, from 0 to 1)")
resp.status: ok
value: 0.75
